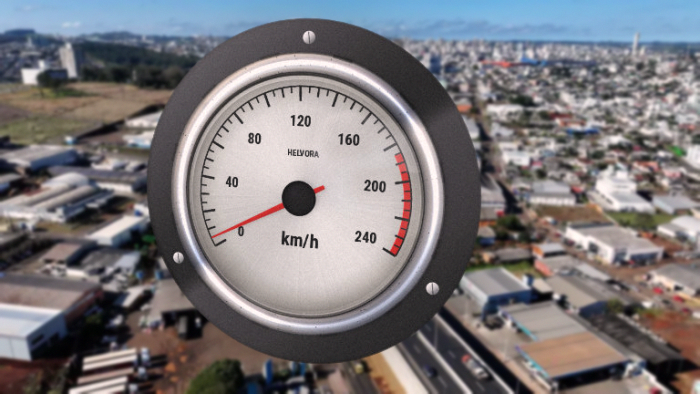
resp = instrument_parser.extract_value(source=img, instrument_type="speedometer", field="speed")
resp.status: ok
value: 5 km/h
